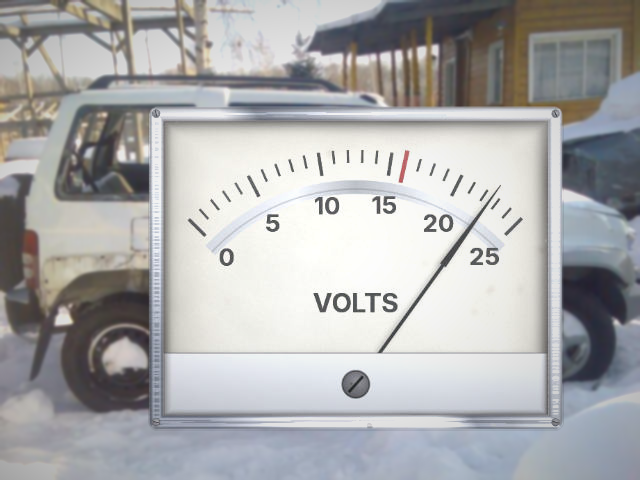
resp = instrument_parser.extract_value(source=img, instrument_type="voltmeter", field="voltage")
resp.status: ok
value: 22.5 V
